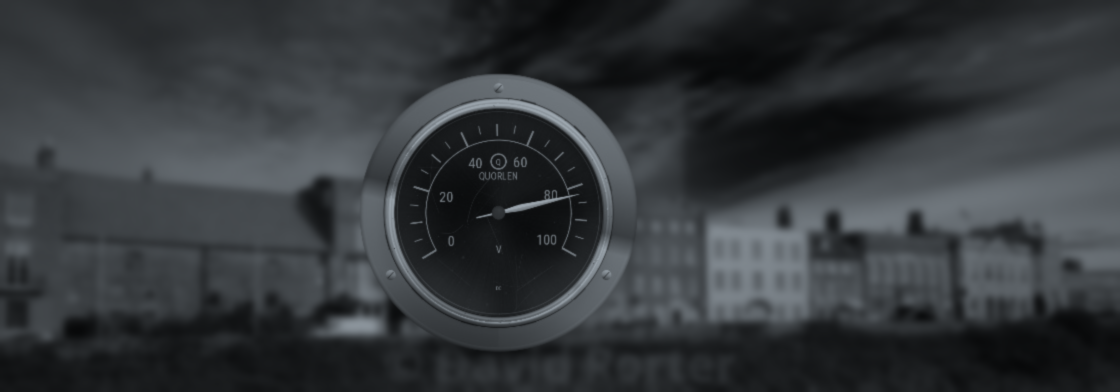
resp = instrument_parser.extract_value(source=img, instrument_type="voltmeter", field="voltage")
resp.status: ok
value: 82.5 V
